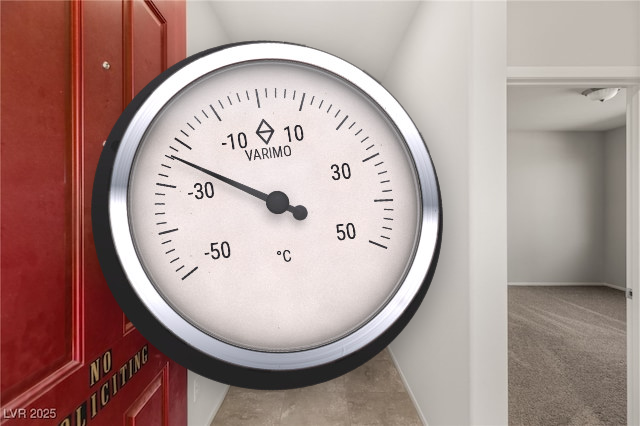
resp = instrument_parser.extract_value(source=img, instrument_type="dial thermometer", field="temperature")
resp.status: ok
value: -24 °C
